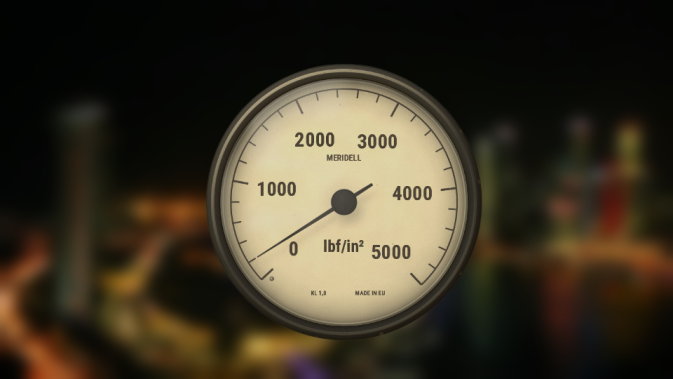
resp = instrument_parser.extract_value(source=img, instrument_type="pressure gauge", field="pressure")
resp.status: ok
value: 200 psi
